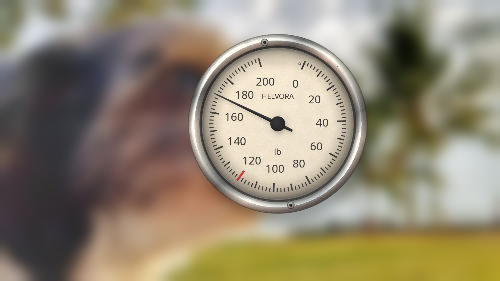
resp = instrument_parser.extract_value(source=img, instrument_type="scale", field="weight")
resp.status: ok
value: 170 lb
